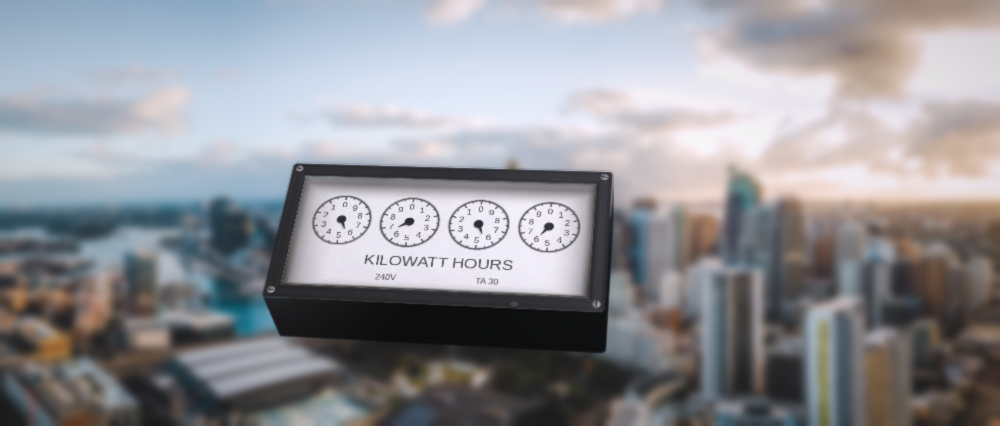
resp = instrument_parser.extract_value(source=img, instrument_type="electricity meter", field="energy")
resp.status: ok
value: 5656 kWh
